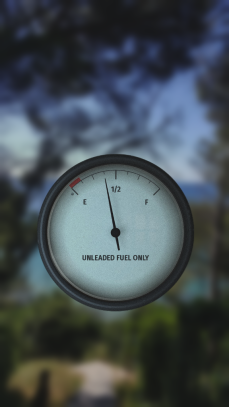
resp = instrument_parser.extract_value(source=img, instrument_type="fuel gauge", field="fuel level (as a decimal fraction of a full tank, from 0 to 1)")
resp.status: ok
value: 0.375
